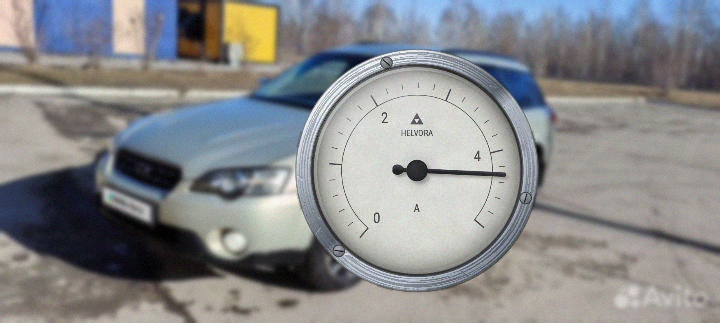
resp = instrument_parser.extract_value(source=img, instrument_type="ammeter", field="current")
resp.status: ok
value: 4.3 A
